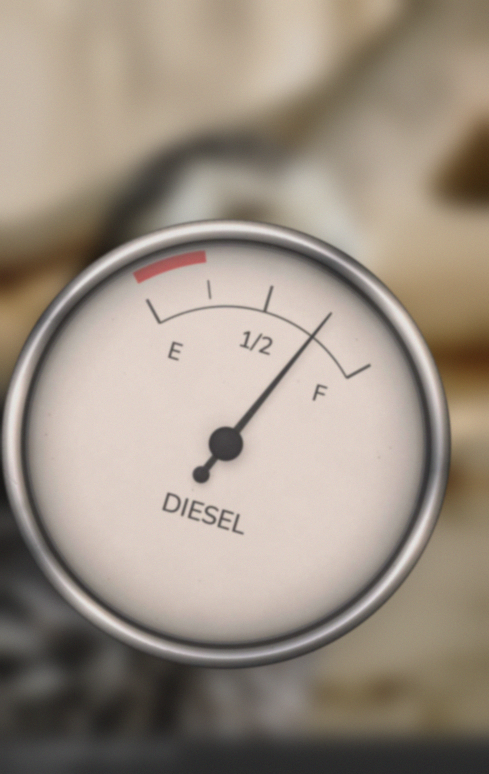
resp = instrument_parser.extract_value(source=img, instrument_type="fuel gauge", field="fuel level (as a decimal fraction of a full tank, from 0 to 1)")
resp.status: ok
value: 0.75
